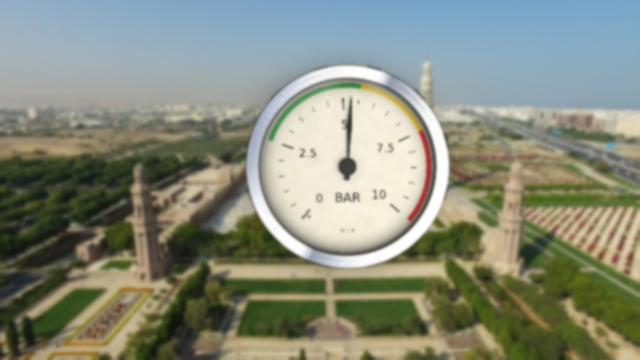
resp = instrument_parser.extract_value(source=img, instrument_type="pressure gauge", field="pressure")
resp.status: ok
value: 5.25 bar
